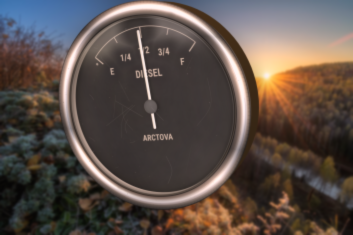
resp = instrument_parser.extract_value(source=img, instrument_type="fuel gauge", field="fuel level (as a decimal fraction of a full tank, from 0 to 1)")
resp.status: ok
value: 0.5
